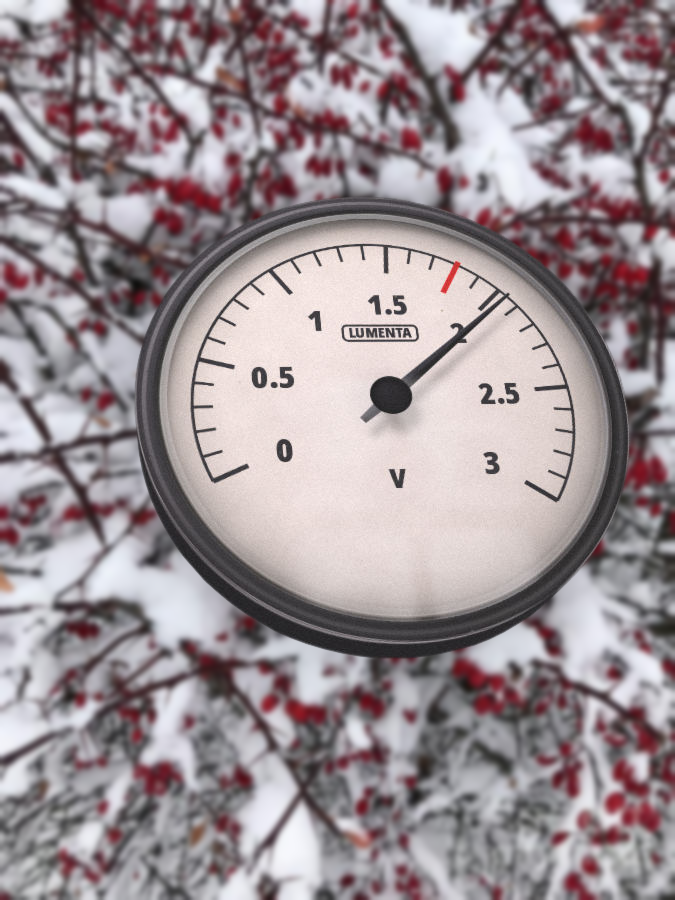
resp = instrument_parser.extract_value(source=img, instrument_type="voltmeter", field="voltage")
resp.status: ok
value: 2.05 V
